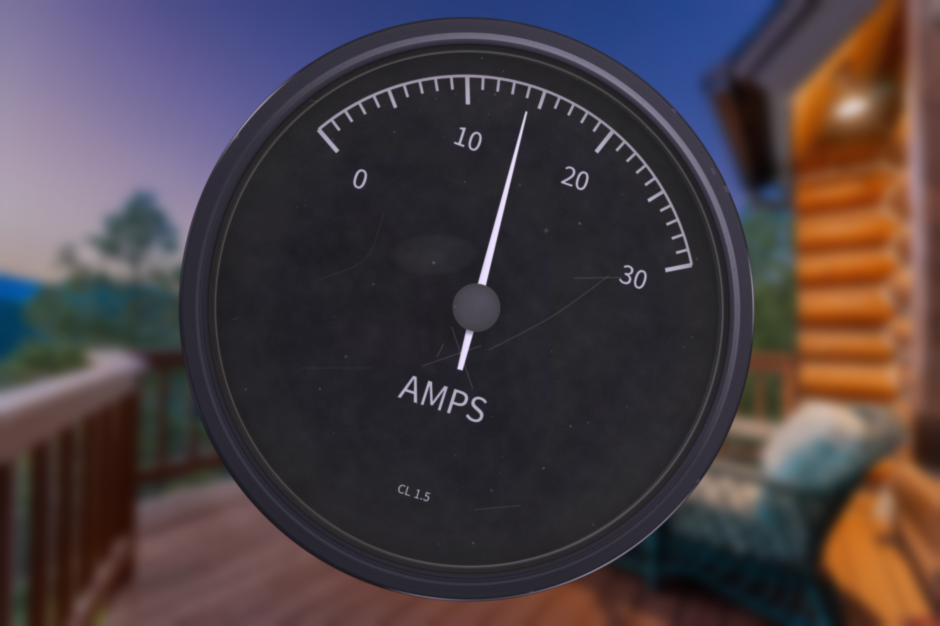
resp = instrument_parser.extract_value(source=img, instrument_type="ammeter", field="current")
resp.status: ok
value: 14 A
